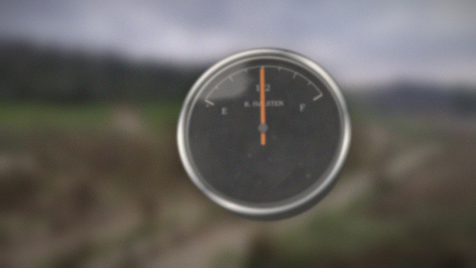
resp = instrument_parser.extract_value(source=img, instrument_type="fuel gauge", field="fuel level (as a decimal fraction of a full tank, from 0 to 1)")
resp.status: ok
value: 0.5
